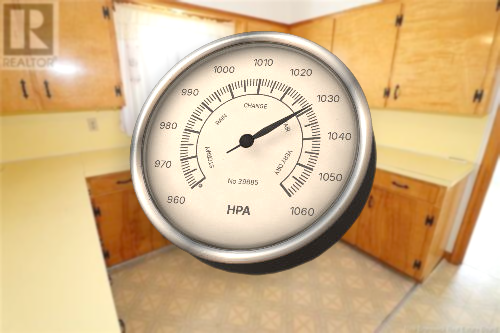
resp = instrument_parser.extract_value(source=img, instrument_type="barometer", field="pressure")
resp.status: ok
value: 1030 hPa
